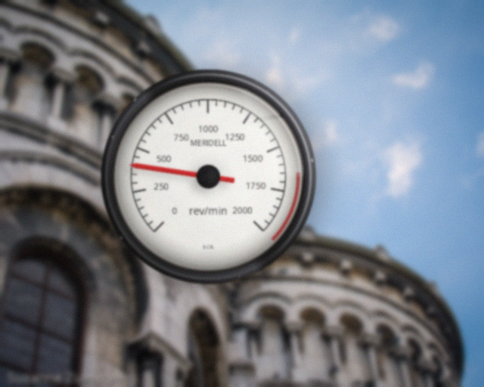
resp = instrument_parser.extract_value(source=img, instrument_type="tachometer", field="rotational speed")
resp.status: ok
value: 400 rpm
